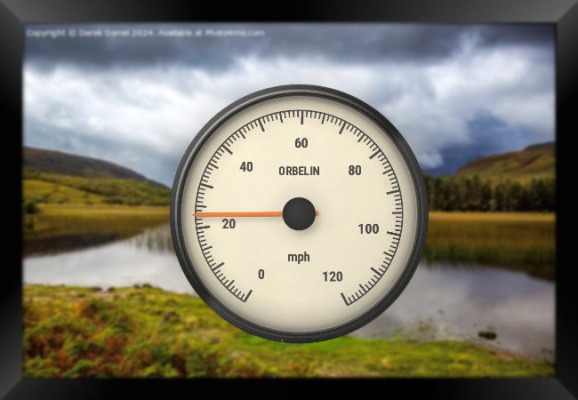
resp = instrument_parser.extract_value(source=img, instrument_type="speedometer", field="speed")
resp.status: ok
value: 23 mph
